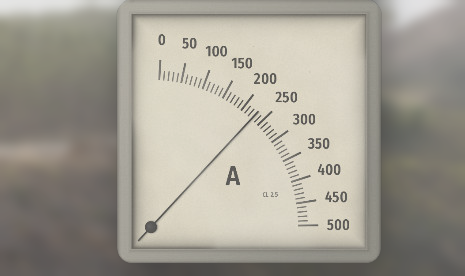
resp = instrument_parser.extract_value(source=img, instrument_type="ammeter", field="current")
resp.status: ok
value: 230 A
